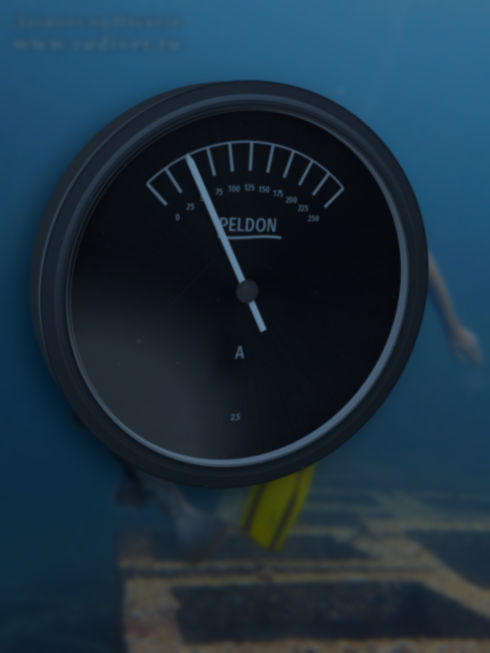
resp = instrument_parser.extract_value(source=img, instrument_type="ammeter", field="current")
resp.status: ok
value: 50 A
